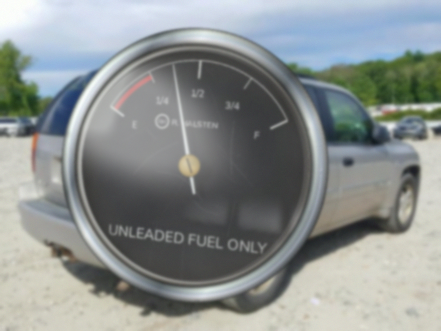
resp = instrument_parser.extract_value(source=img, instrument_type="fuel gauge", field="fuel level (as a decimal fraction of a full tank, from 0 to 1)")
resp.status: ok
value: 0.375
